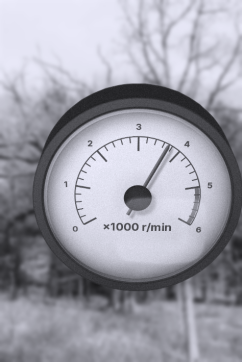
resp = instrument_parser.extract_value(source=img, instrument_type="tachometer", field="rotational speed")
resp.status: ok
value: 3700 rpm
